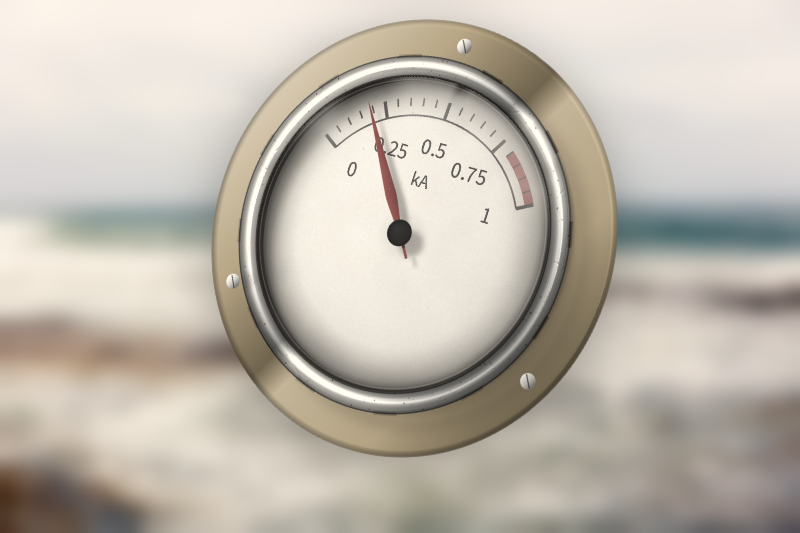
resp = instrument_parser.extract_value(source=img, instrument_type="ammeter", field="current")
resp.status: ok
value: 0.2 kA
